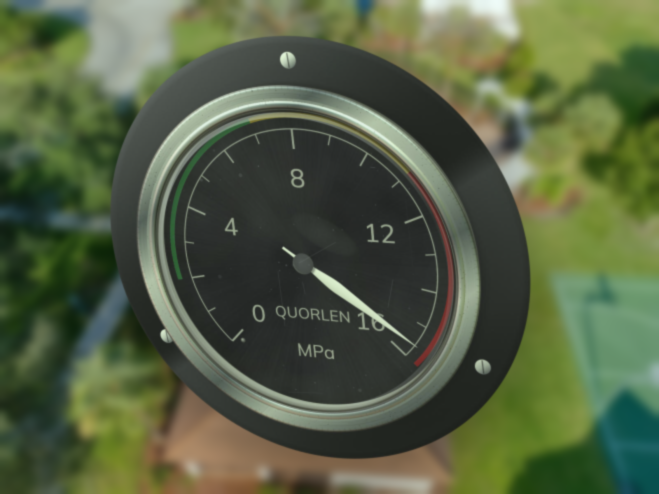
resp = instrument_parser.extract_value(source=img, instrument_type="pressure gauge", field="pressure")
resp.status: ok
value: 15.5 MPa
